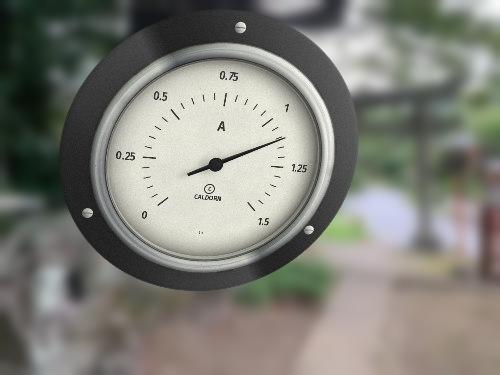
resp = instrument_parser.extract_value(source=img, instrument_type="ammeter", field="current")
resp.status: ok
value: 1.1 A
